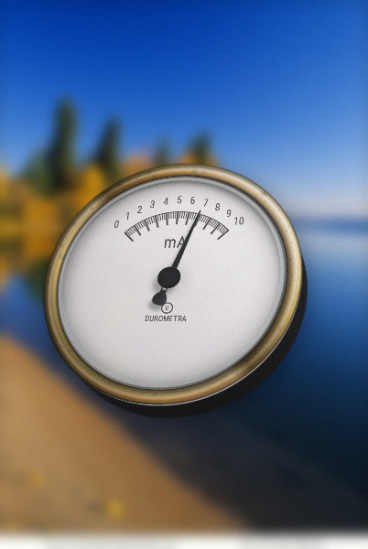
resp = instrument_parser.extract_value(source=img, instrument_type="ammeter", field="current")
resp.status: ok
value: 7 mA
